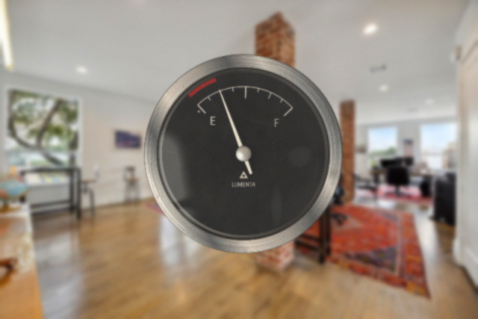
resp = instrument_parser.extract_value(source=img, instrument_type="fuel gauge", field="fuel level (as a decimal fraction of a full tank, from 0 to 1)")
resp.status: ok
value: 0.25
